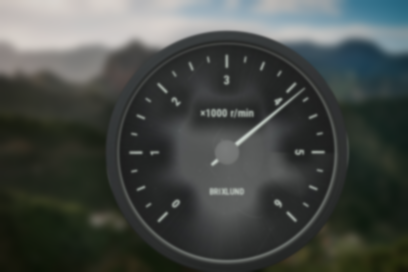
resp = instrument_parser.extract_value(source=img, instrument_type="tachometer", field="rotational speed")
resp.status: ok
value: 4125 rpm
